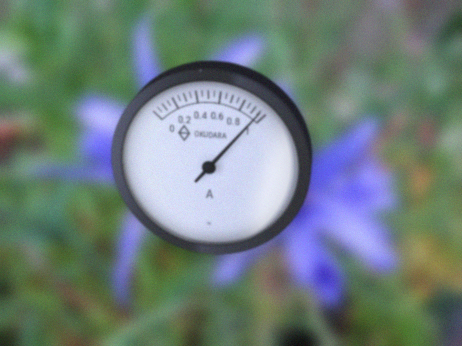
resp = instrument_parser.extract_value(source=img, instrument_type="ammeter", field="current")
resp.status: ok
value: 0.95 A
